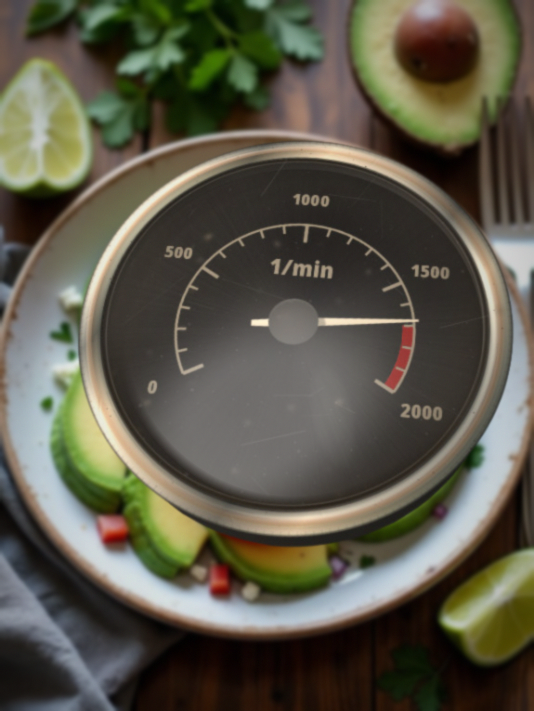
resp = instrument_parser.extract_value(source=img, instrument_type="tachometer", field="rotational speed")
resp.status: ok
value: 1700 rpm
